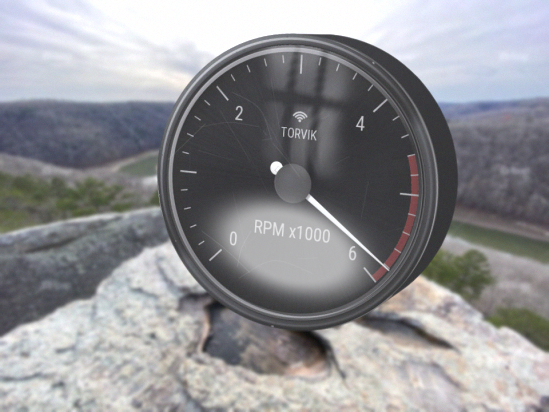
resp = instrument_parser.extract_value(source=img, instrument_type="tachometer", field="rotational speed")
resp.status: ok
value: 5800 rpm
